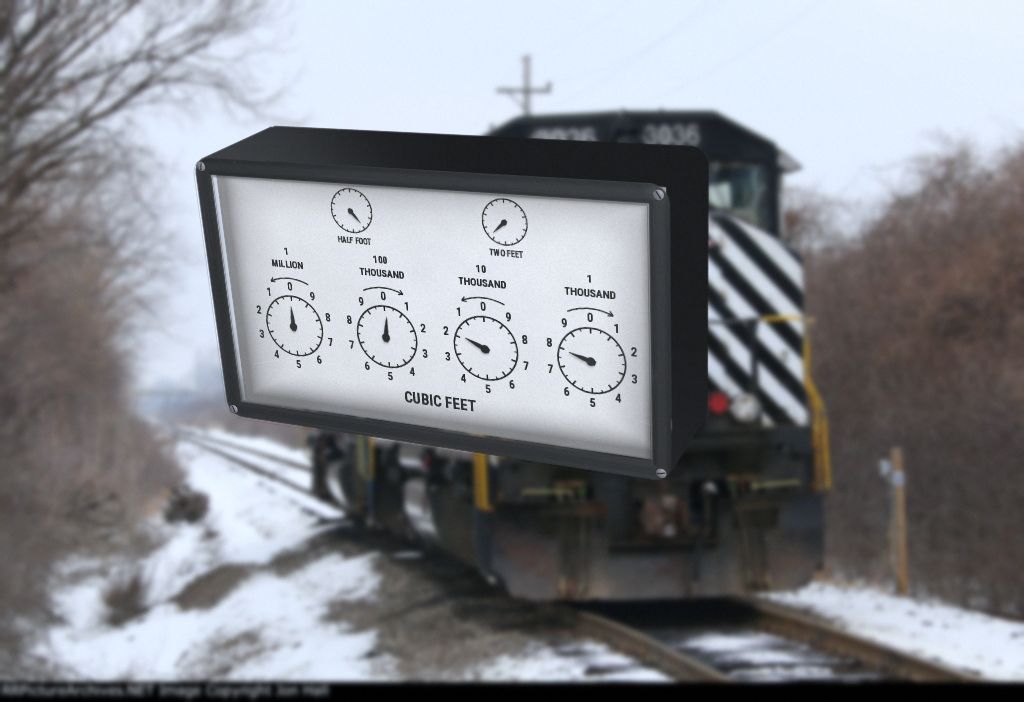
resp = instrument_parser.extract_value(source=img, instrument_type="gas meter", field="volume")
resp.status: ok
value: 1800 ft³
